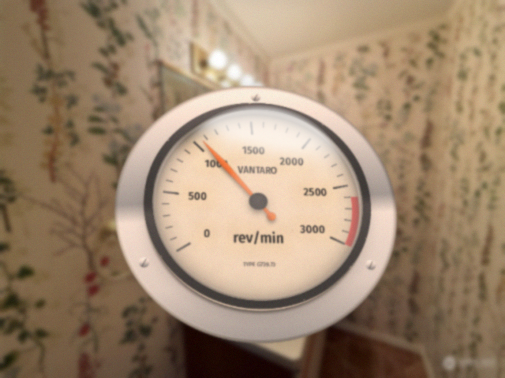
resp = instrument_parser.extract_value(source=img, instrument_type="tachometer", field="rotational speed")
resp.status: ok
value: 1050 rpm
